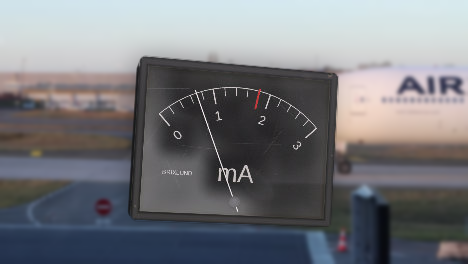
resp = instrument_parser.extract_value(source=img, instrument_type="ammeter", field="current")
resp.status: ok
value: 0.7 mA
